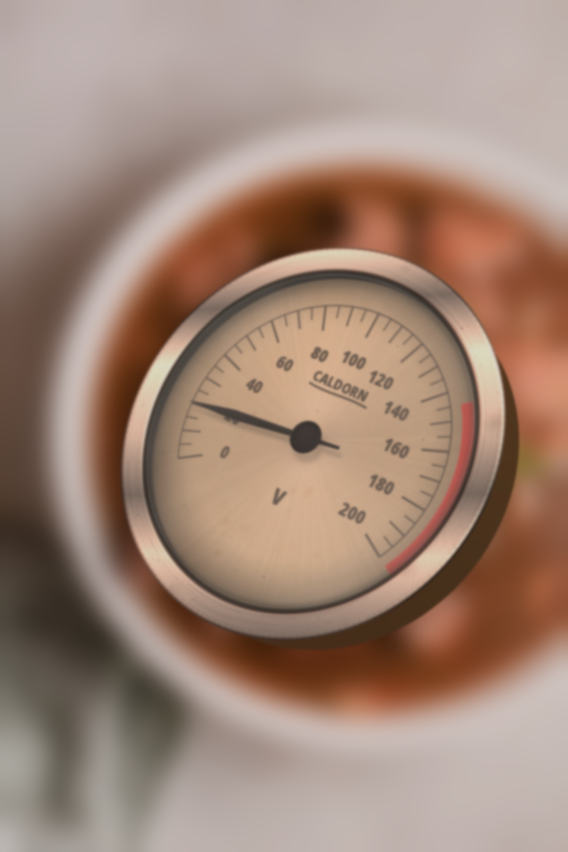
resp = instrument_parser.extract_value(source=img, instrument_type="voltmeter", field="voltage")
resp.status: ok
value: 20 V
